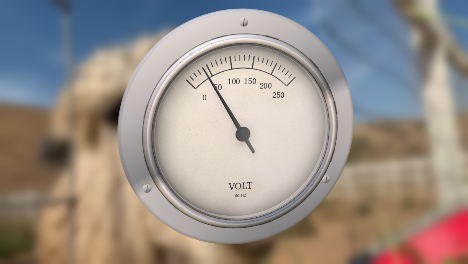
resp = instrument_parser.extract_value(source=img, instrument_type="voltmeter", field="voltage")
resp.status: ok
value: 40 V
